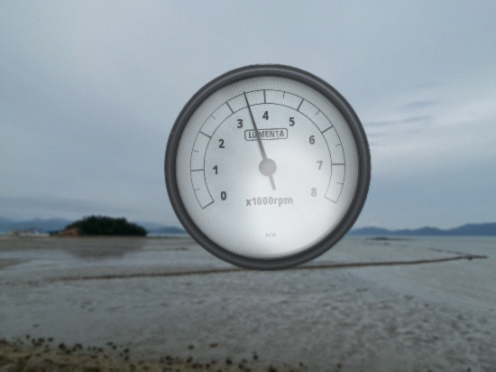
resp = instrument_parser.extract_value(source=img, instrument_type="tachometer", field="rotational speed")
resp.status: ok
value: 3500 rpm
